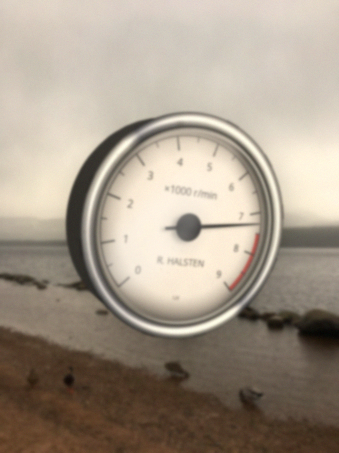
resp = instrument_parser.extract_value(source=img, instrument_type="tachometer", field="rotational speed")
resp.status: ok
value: 7250 rpm
